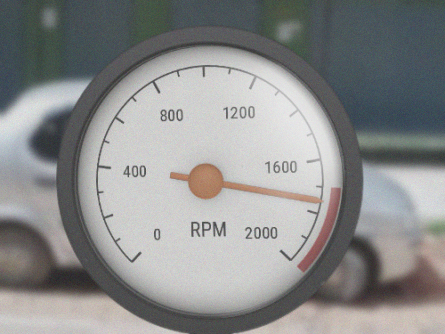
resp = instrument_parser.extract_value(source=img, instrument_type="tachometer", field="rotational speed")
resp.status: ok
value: 1750 rpm
